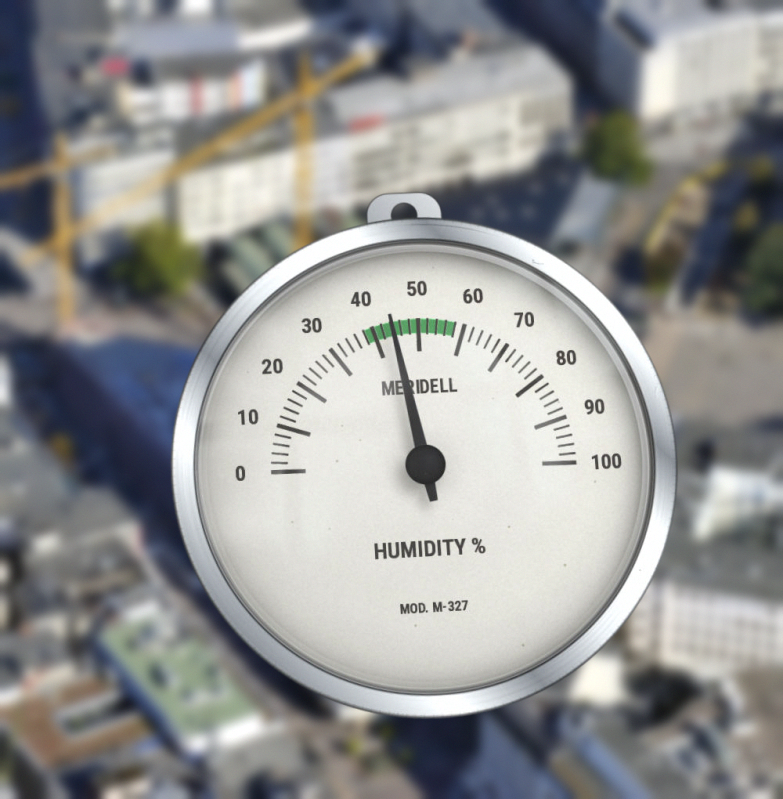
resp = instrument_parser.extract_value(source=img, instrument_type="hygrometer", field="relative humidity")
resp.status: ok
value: 44 %
